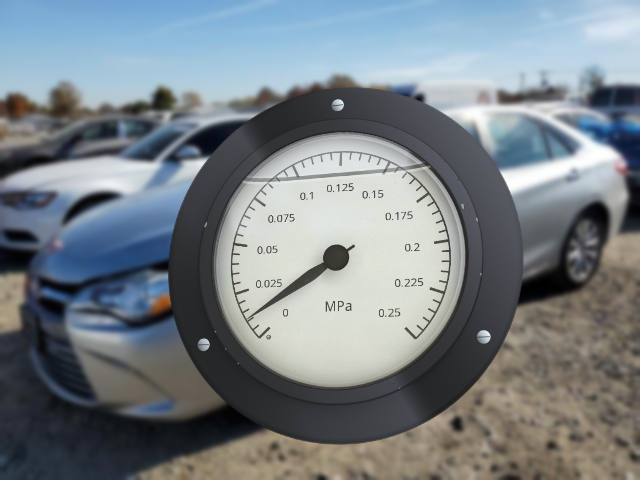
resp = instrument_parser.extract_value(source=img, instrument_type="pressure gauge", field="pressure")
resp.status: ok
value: 0.01 MPa
